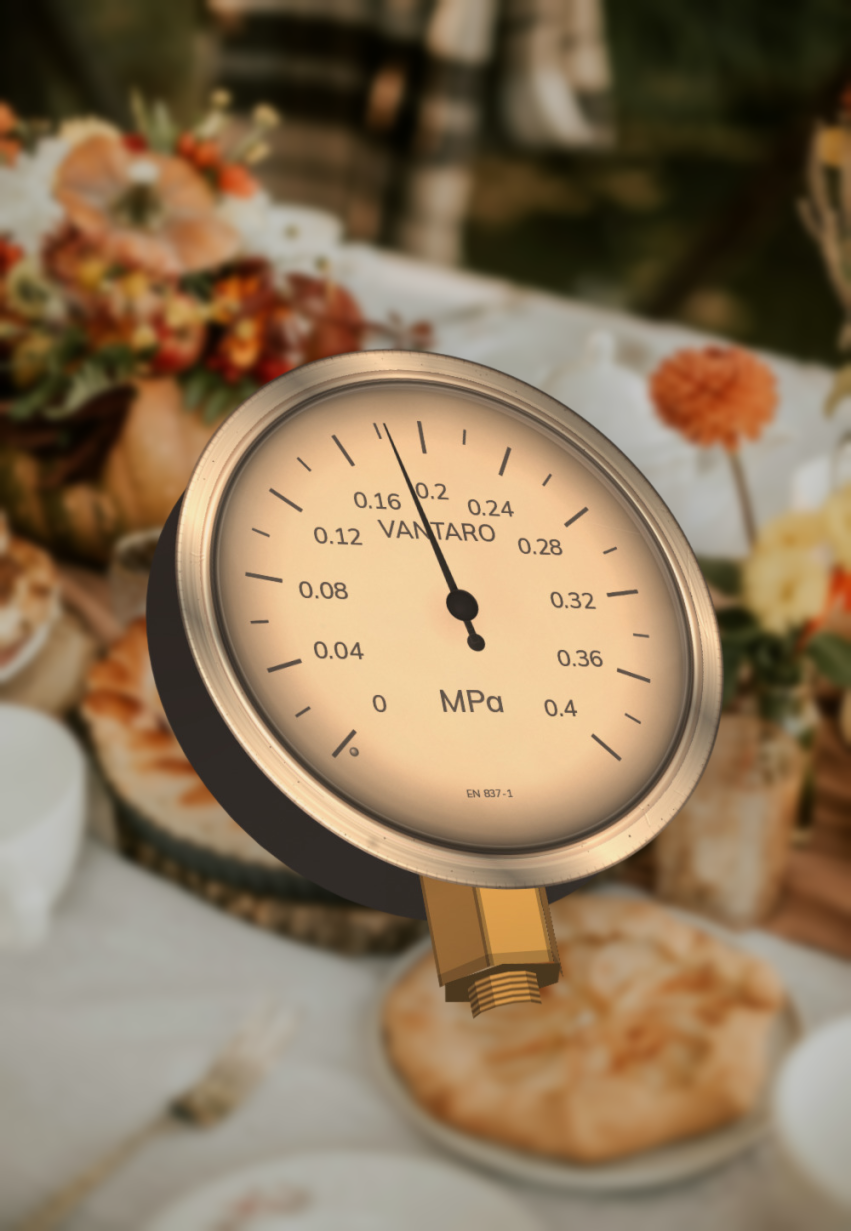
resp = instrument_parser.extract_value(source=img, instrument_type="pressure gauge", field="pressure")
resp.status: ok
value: 0.18 MPa
